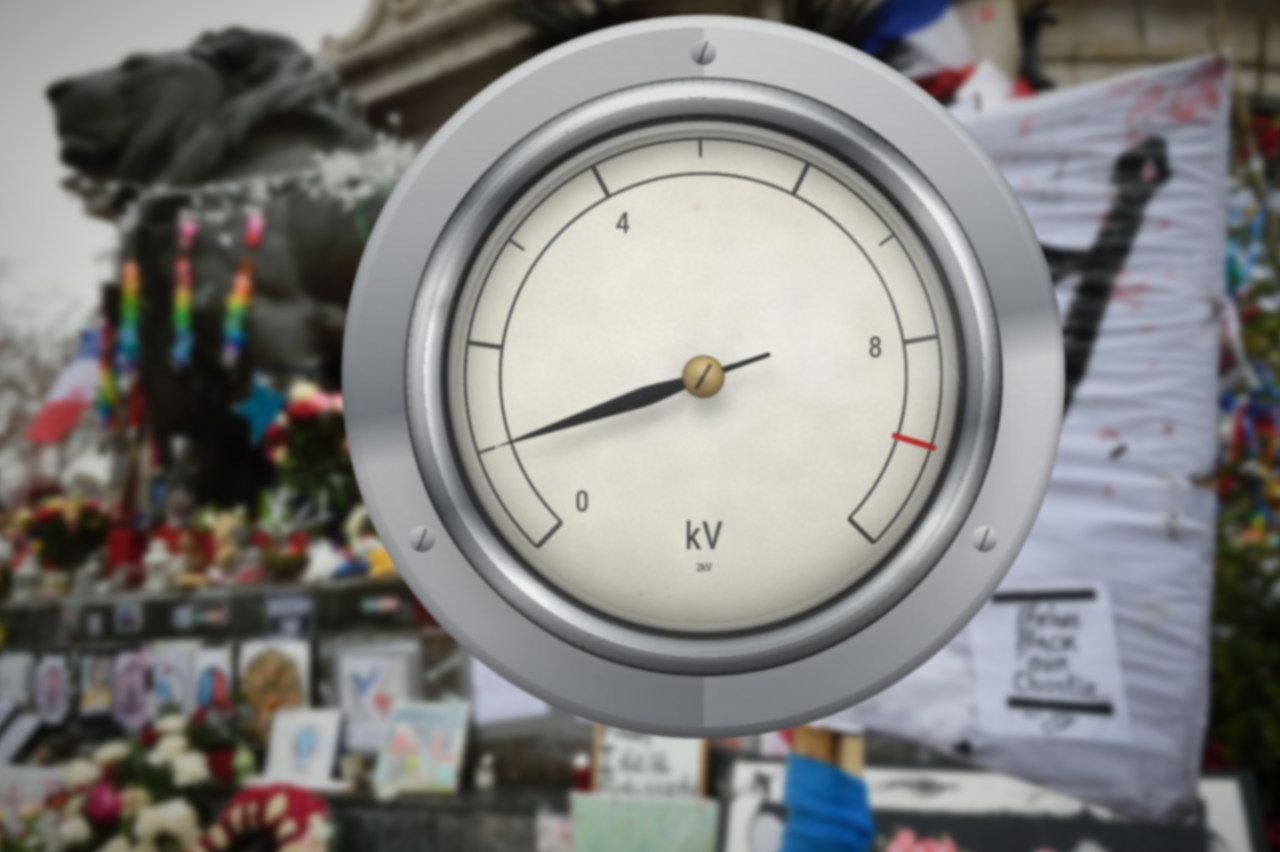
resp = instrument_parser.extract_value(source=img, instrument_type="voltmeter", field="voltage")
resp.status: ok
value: 1 kV
